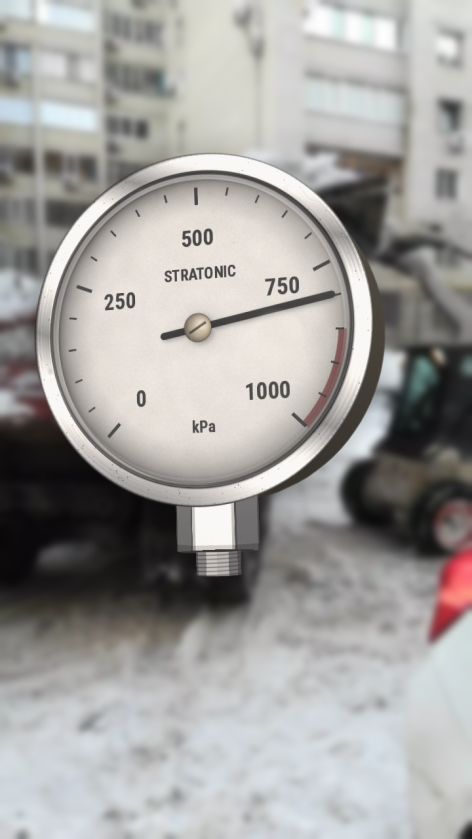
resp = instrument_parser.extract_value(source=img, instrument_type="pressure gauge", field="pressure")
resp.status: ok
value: 800 kPa
